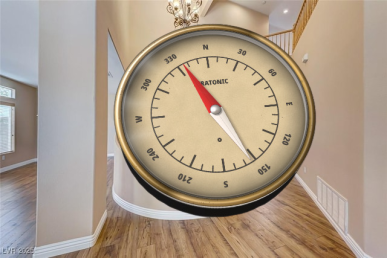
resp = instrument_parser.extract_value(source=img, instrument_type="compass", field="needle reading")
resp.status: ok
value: 335 °
